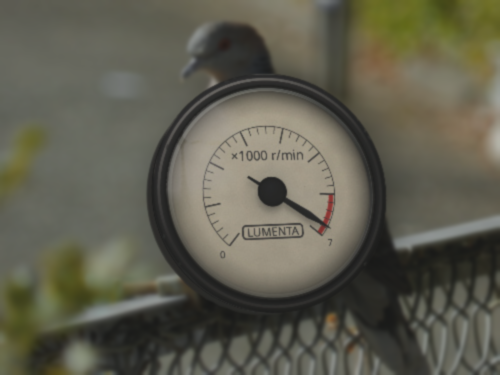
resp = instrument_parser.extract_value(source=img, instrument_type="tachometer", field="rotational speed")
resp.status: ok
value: 6800 rpm
